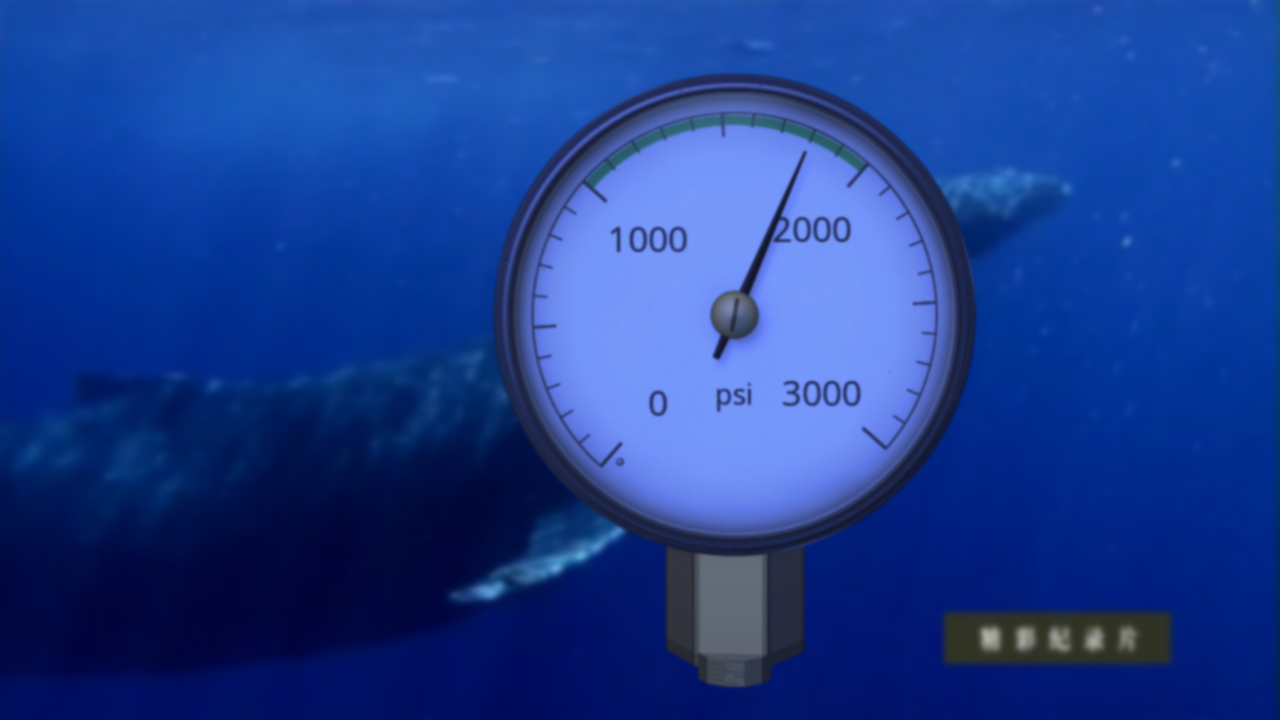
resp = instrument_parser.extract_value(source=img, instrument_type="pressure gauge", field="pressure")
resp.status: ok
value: 1800 psi
